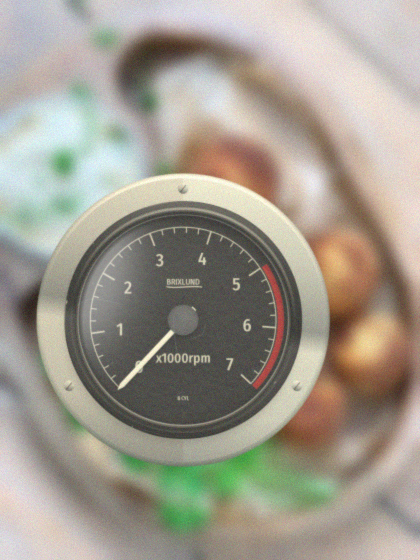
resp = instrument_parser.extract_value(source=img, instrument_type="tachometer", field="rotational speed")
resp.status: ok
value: 0 rpm
